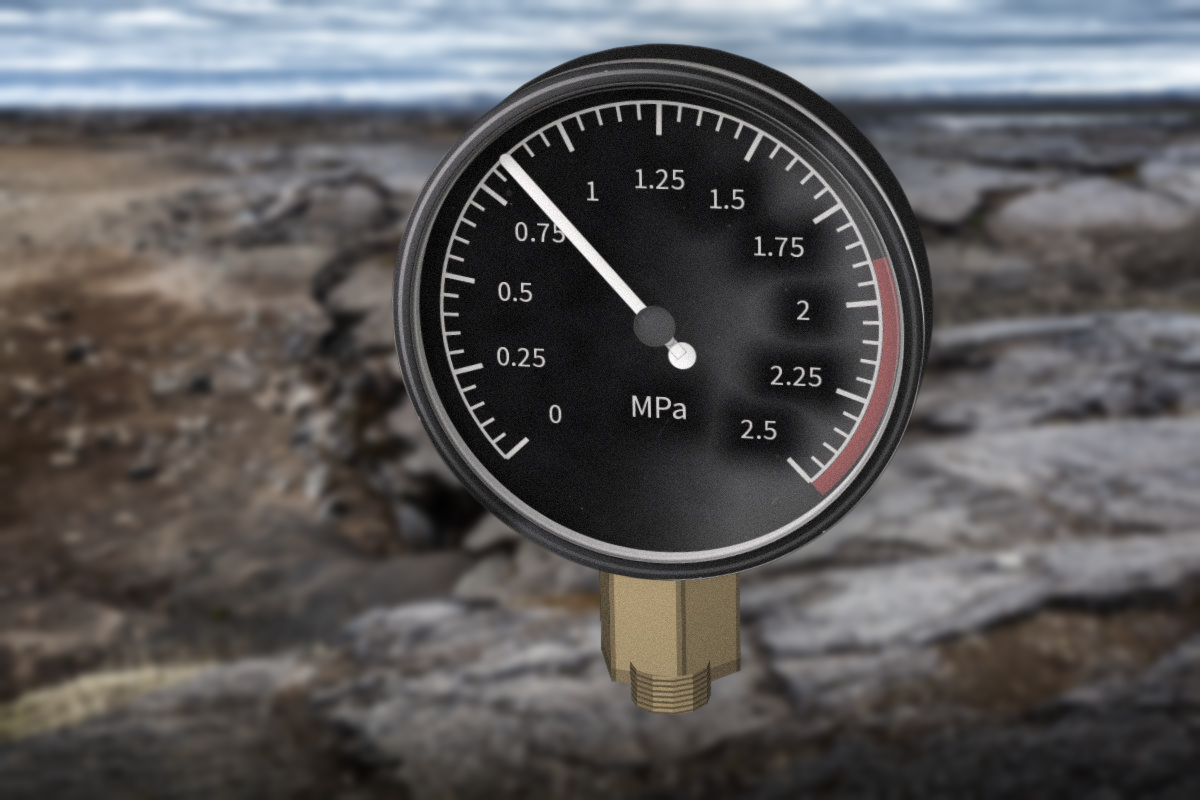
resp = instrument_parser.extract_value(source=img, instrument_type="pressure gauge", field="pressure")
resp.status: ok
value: 0.85 MPa
